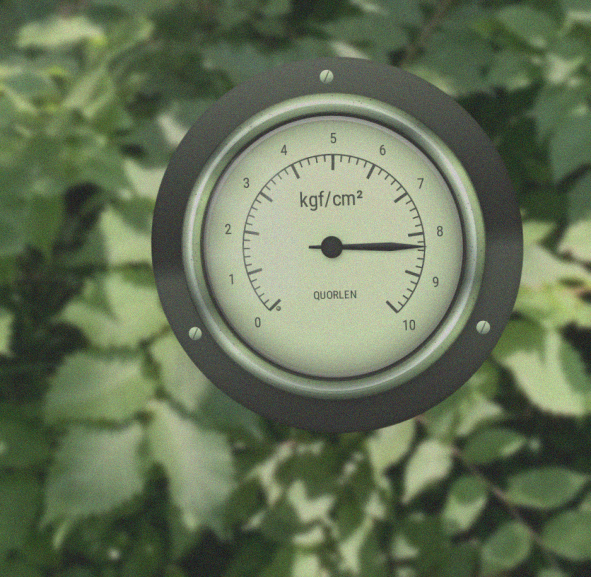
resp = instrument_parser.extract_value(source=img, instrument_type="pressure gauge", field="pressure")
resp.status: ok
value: 8.3 kg/cm²
